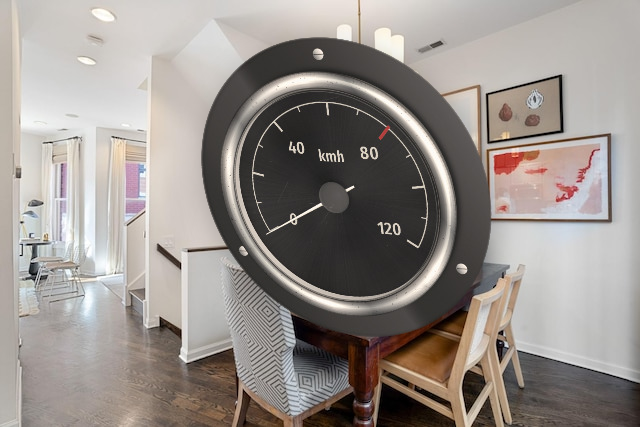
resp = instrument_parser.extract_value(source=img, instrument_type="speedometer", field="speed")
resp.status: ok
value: 0 km/h
